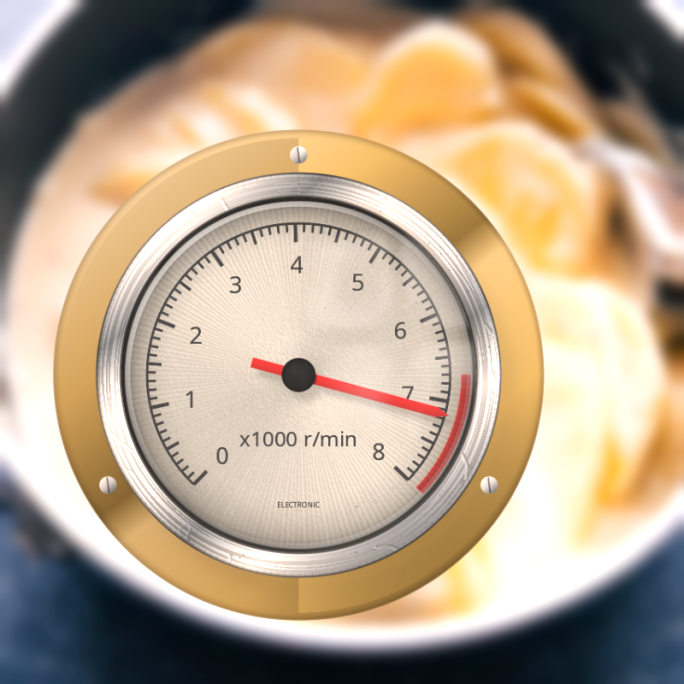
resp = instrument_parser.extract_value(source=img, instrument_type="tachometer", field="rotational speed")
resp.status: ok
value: 7150 rpm
